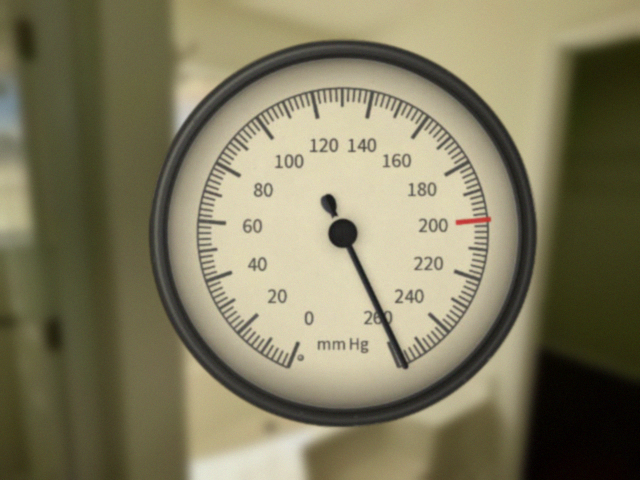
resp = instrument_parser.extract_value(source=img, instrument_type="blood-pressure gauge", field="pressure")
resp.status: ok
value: 258 mmHg
